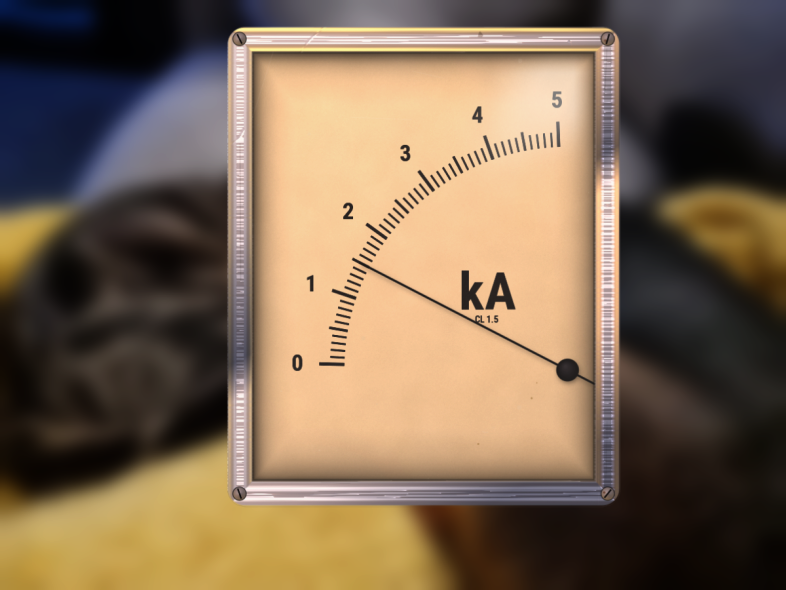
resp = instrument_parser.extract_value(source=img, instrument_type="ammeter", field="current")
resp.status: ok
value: 1.5 kA
